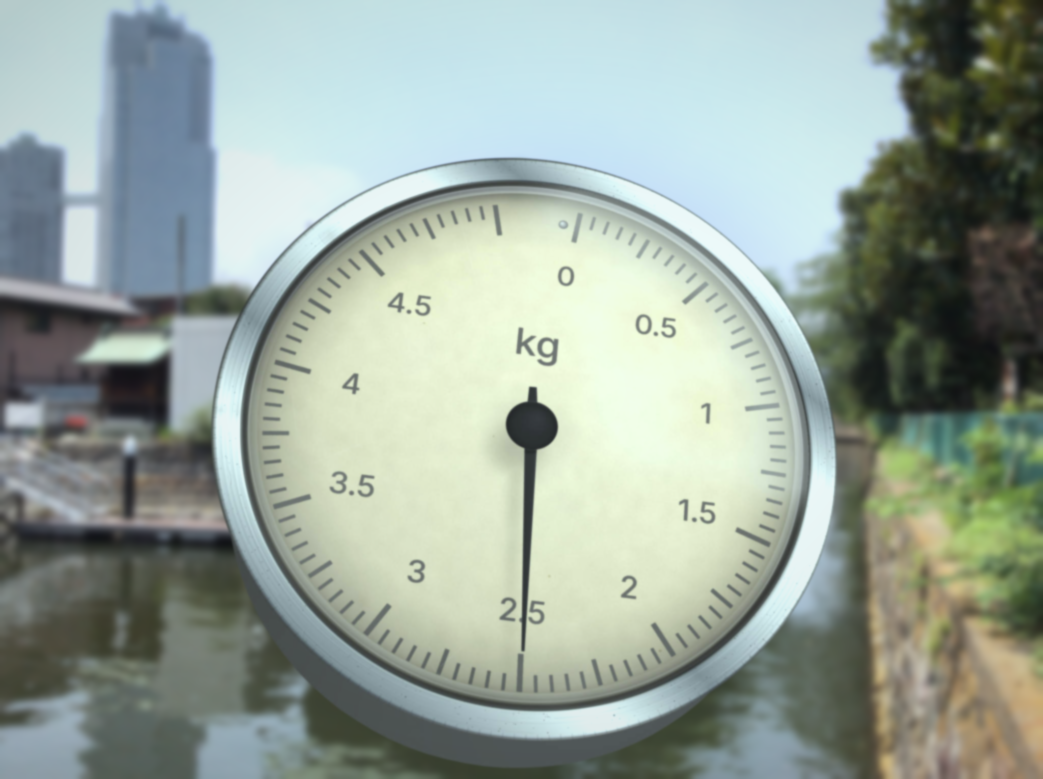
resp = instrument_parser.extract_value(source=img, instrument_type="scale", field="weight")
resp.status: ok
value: 2.5 kg
